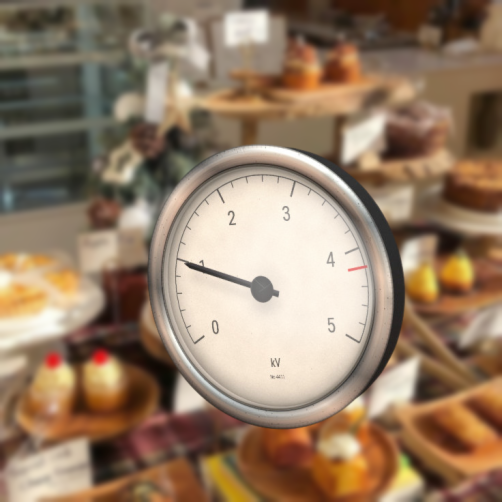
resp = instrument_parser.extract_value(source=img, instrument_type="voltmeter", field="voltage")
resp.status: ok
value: 1 kV
